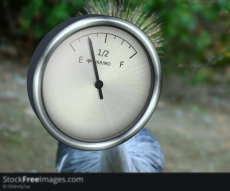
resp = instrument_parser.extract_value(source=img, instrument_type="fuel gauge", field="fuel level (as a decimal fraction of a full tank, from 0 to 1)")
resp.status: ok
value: 0.25
